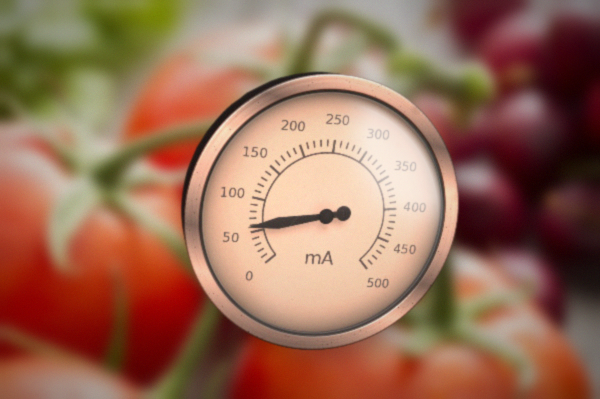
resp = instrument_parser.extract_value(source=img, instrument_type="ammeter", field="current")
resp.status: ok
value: 60 mA
